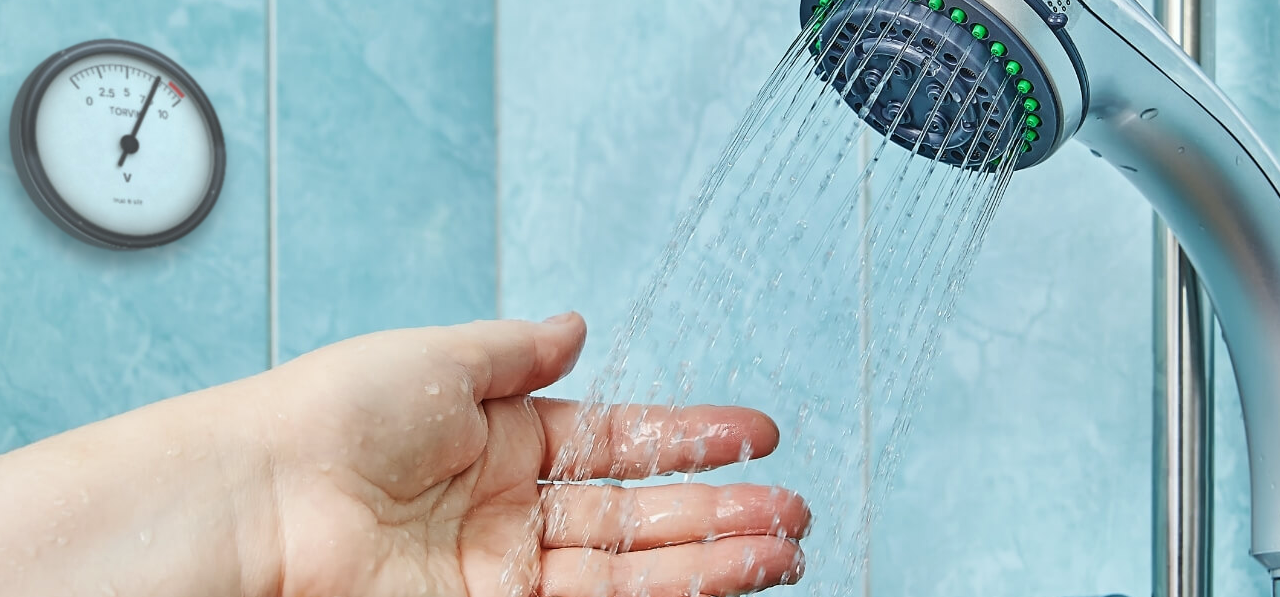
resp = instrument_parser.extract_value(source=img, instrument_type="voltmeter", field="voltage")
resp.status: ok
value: 7.5 V
